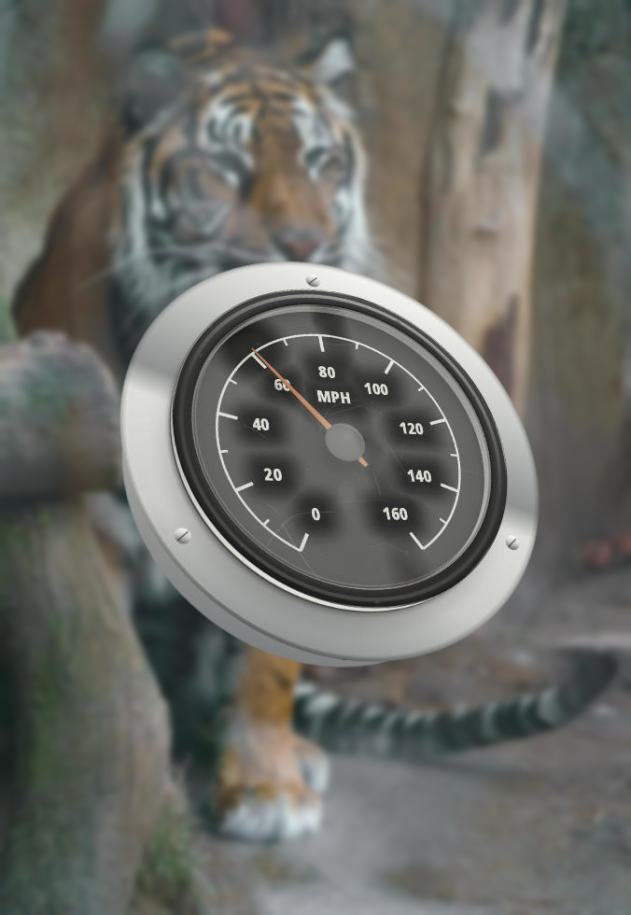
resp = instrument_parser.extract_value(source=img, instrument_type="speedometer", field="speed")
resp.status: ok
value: 60 mph
